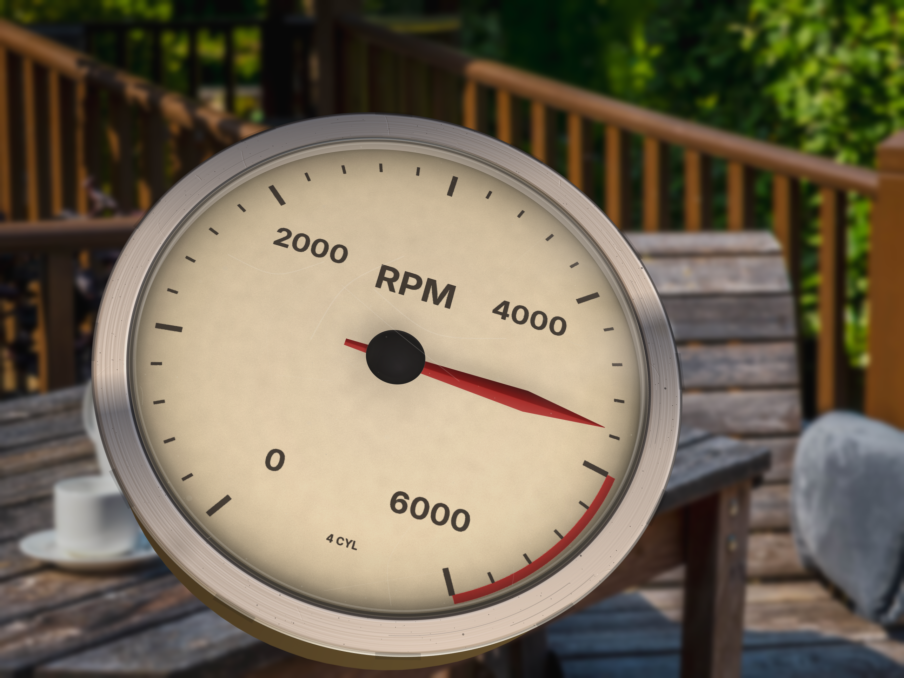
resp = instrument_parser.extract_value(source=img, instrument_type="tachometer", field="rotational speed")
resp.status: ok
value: 4800 rpm
